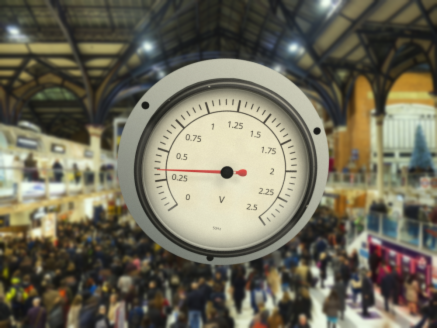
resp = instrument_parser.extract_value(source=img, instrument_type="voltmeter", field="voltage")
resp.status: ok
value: 0.35 V
